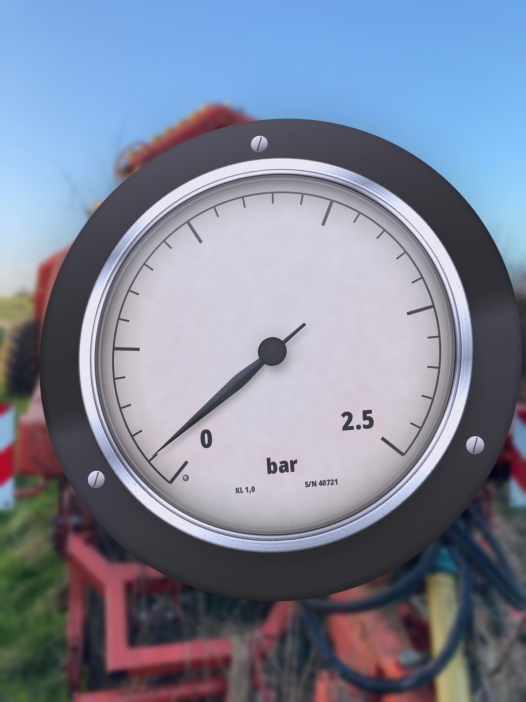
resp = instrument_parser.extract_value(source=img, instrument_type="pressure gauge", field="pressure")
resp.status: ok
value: 0.1 bar
